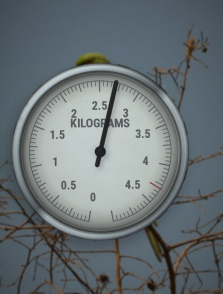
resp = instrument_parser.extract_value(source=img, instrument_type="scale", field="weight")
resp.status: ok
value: 2.7 kg
